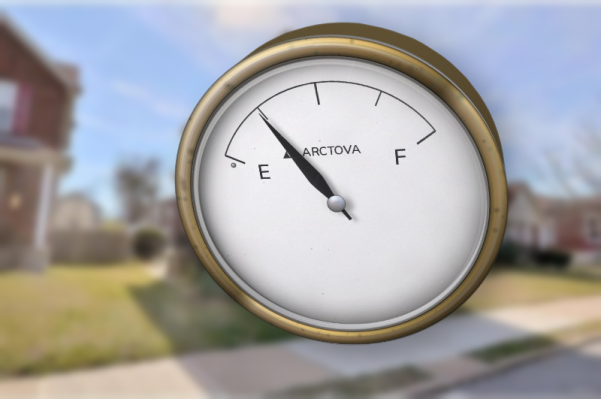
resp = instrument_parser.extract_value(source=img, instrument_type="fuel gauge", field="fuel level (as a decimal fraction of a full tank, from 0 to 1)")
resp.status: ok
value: 0.25
